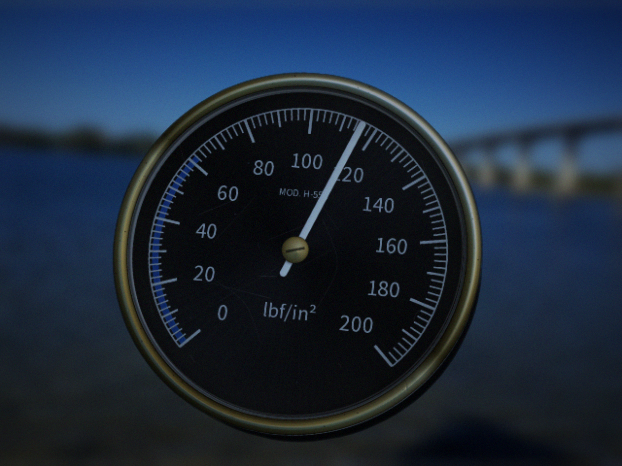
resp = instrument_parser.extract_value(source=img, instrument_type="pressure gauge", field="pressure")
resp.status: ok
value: 116 psi
